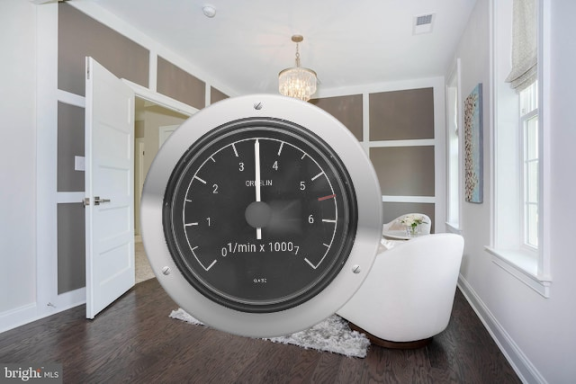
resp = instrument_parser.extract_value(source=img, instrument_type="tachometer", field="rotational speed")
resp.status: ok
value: 3500 rpm
